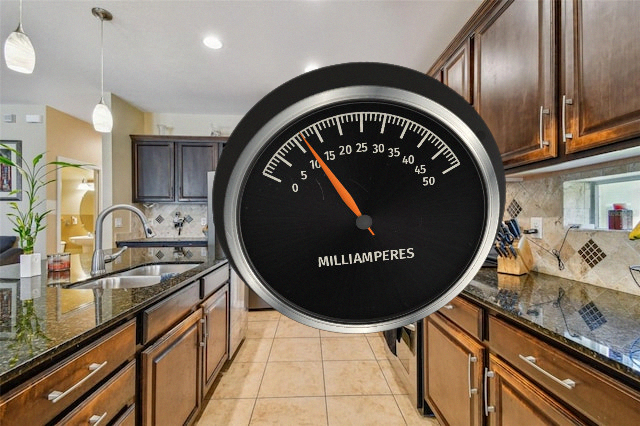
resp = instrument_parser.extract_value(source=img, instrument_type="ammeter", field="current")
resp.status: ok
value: 12 mA
